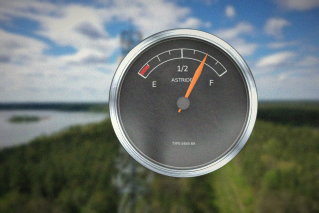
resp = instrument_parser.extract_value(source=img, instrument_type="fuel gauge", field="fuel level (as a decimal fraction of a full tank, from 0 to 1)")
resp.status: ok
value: 0.75
